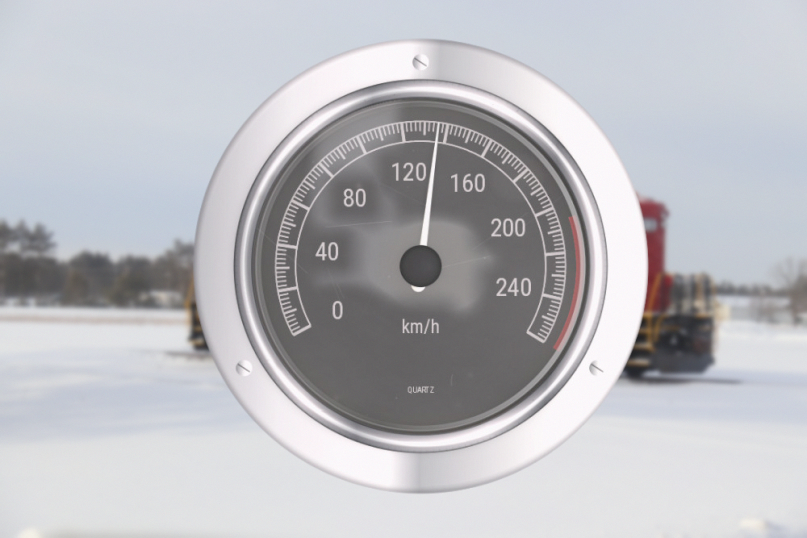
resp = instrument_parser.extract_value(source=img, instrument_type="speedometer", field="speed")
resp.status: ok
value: 136 km/h
